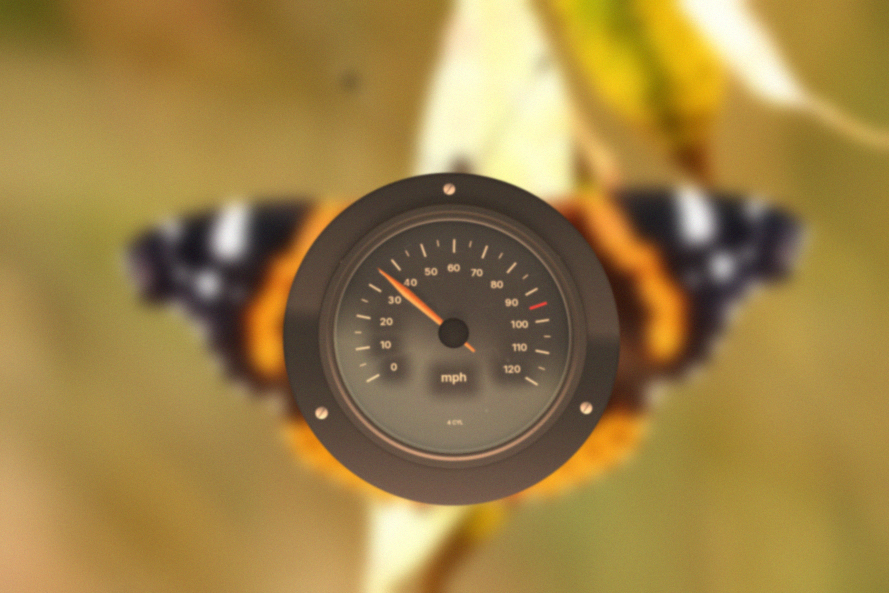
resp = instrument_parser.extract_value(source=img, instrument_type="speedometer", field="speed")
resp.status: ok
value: 35 mph
